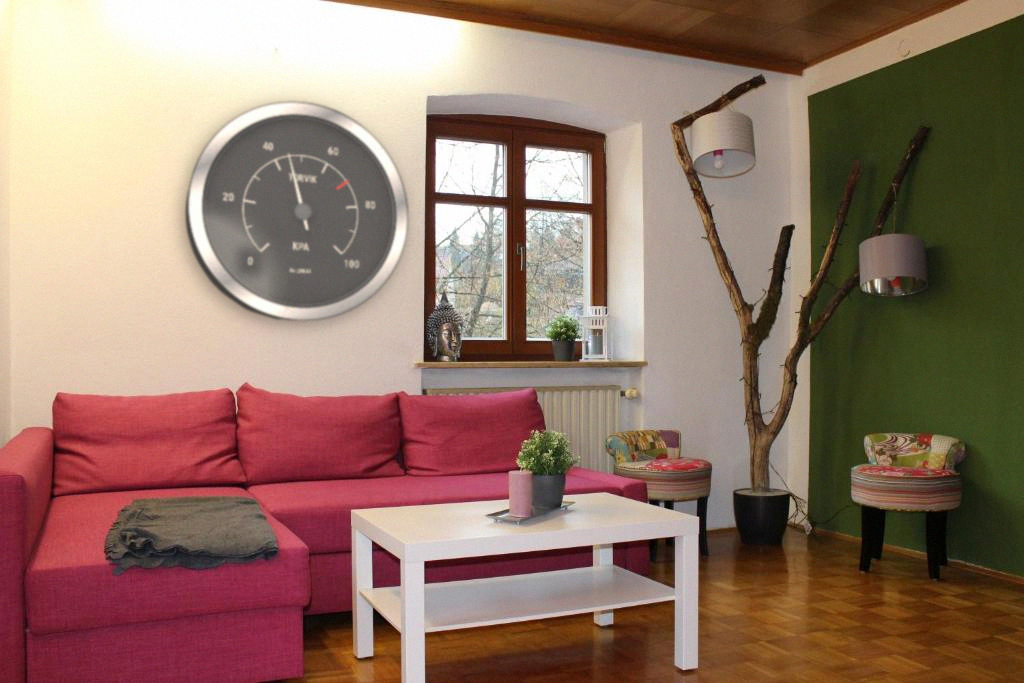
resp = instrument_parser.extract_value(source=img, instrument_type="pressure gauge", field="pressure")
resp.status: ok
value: 45 kPa
